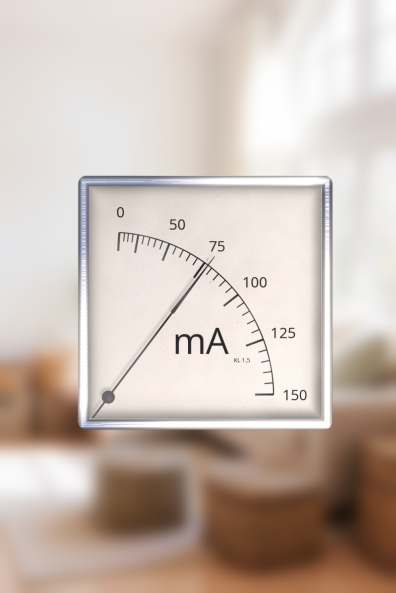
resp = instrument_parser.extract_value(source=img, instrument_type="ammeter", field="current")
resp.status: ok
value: 77.5 mA
